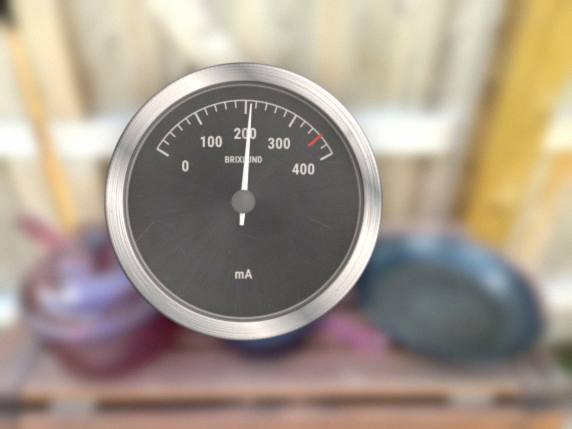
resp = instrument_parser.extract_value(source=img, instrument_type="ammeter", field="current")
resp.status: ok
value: 210 mA
